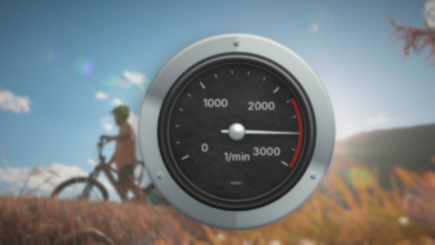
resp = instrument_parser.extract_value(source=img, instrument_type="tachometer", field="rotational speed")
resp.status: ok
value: 2600 rpm
